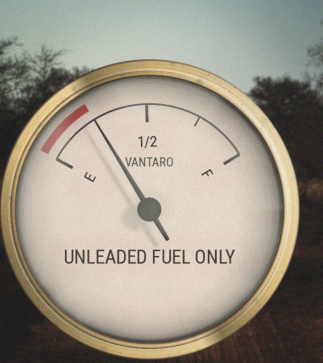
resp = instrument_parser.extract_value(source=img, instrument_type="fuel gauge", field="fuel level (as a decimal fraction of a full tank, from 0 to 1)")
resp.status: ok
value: 0.25
